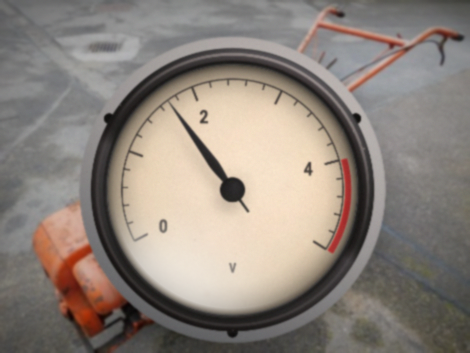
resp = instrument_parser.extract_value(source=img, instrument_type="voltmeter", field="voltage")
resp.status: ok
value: 1.7 V
